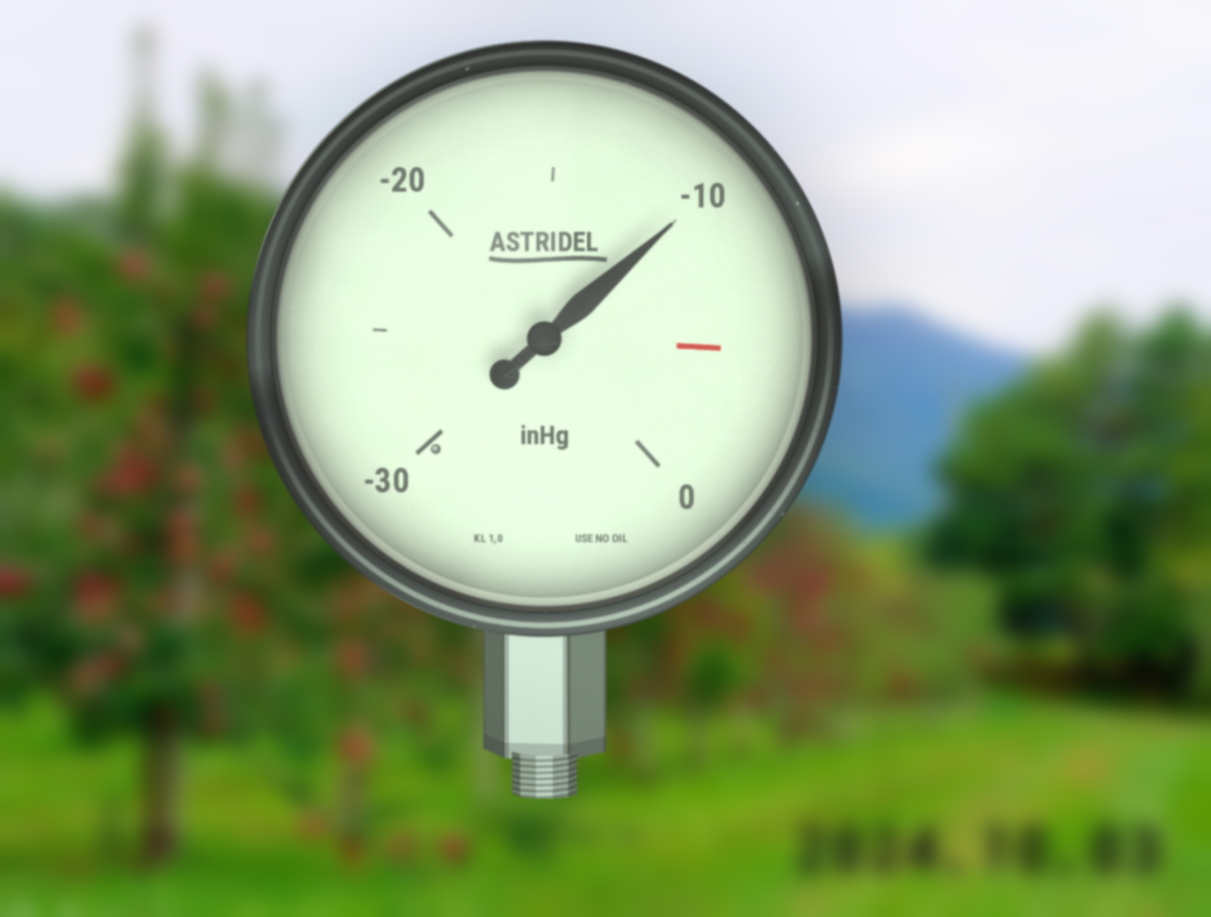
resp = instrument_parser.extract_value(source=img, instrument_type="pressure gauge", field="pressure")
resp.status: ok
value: -10 inHg
